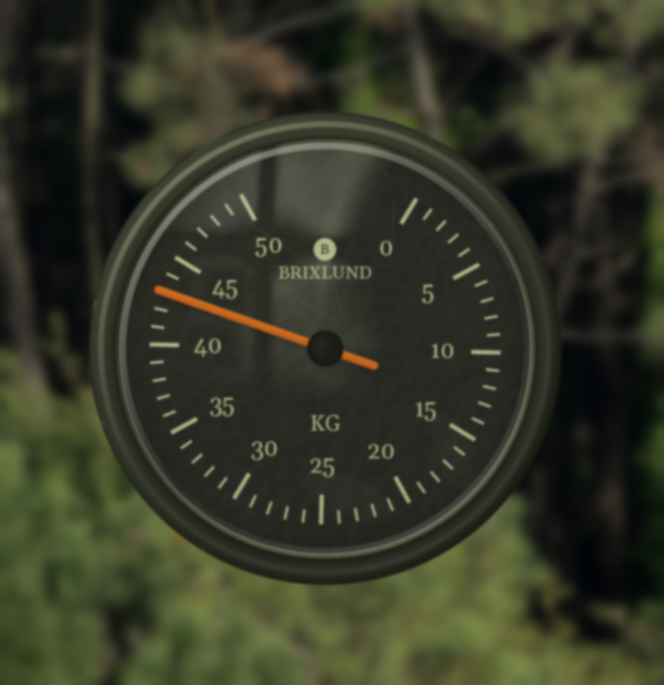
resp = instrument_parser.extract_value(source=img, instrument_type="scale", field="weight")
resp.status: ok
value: 43 kg
